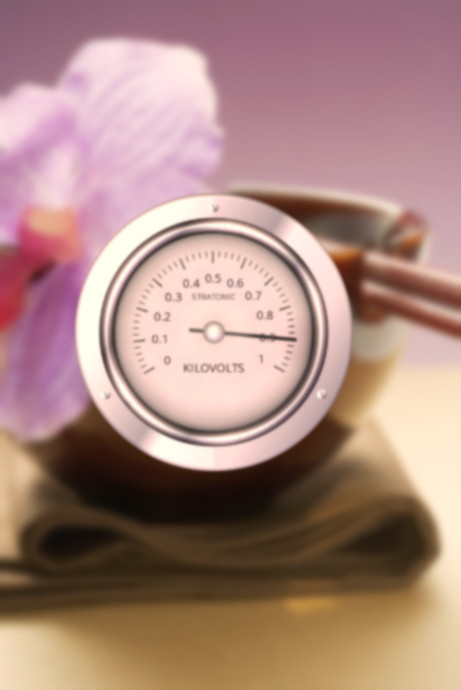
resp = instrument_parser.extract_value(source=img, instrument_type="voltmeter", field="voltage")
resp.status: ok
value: 0.9 kV
